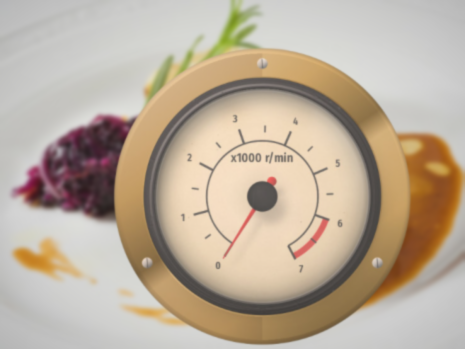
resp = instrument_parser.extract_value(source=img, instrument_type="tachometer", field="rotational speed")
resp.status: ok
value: 0 rpm
